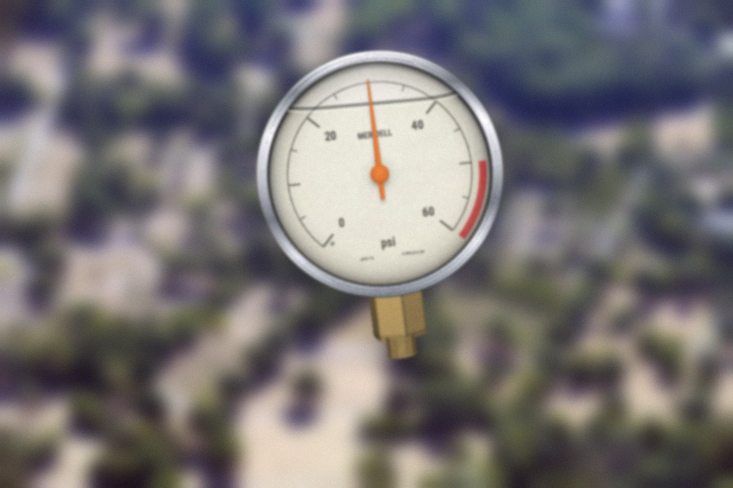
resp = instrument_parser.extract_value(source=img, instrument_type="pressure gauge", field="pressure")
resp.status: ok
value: 30 psi
